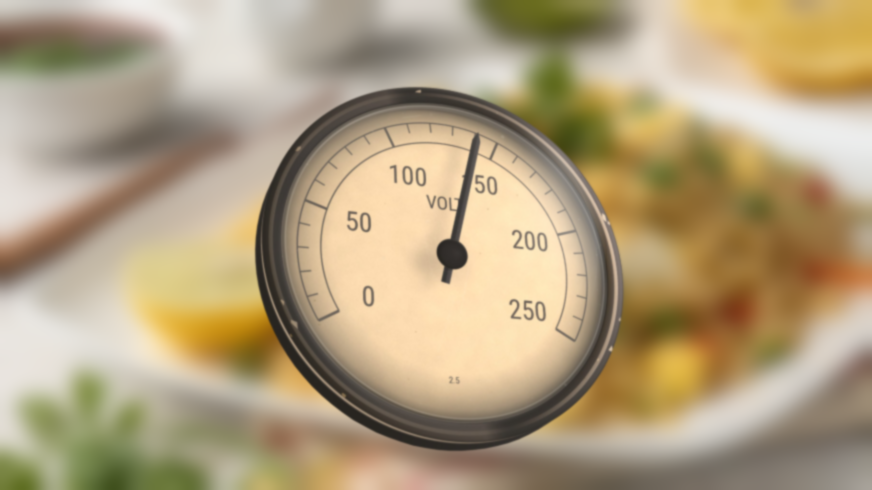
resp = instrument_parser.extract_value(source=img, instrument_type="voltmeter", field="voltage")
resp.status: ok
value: 140 V
